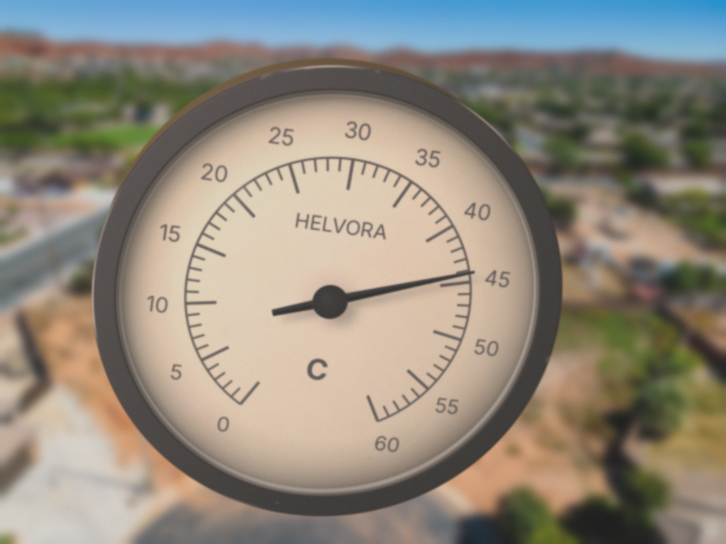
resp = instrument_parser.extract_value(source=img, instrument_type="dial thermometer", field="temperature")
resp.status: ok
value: 44 °C
